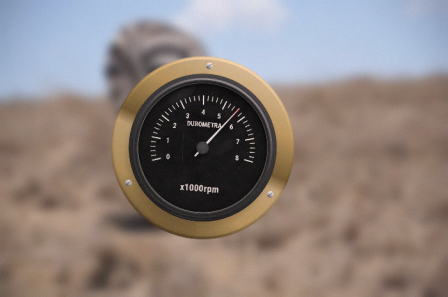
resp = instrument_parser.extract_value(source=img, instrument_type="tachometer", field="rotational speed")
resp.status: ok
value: 5600 rpm
